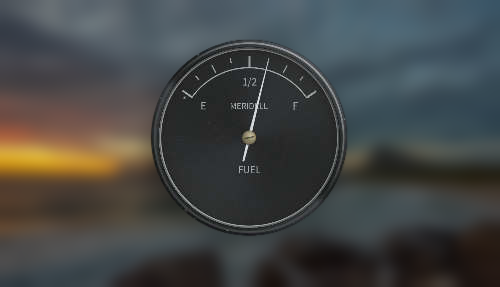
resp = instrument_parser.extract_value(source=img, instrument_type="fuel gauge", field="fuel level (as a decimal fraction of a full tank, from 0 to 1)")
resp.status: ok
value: 0.625
